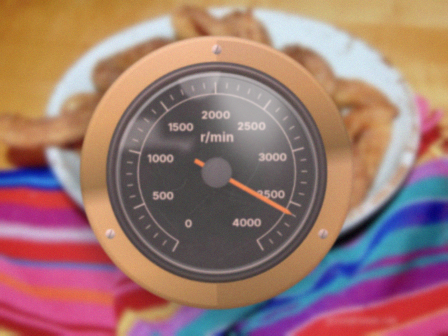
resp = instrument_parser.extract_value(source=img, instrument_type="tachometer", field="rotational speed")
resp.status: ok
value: 3600 rpm
